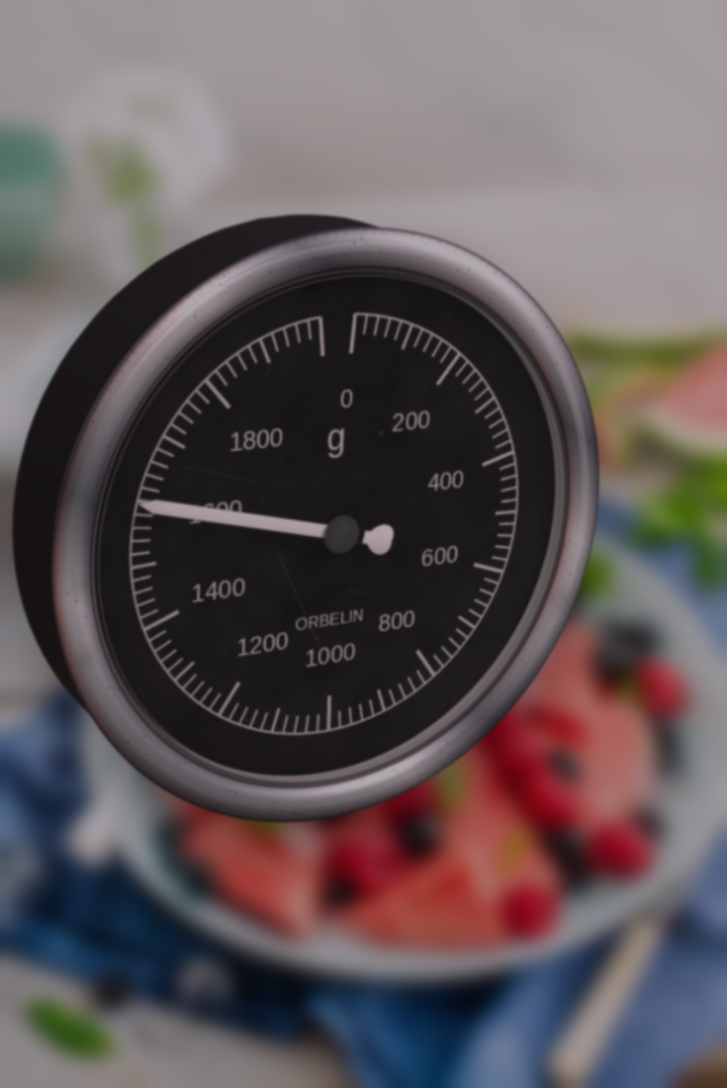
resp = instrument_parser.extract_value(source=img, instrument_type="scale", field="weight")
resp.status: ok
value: 1600 g
